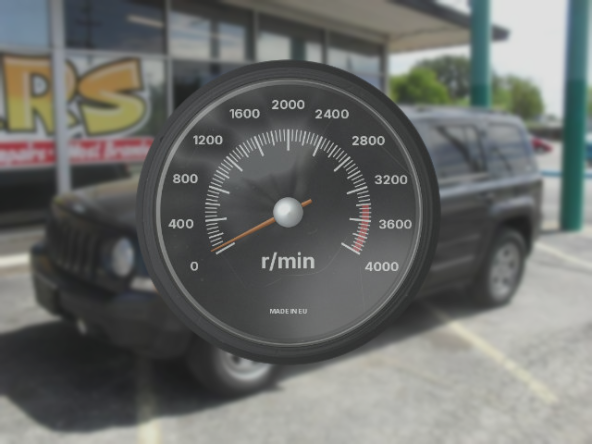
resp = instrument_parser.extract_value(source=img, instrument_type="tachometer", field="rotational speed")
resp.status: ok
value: 50 rpm
